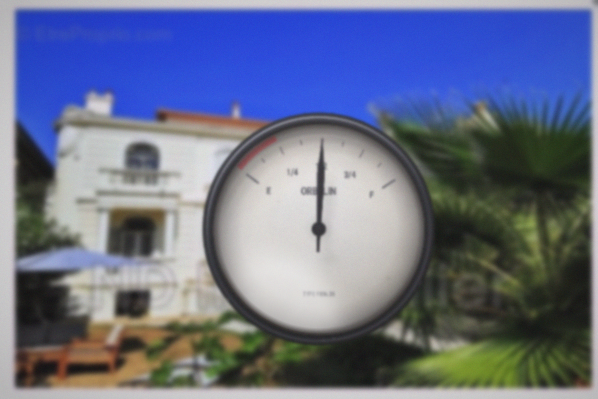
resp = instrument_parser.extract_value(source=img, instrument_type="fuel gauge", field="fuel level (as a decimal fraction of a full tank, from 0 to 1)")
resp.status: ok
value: 0.5
